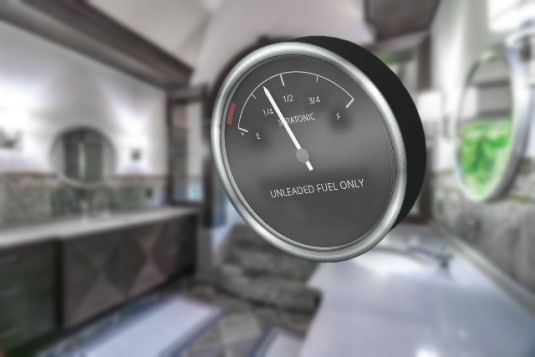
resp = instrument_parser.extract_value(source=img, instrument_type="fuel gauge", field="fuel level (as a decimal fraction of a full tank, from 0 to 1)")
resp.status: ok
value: 0.375
